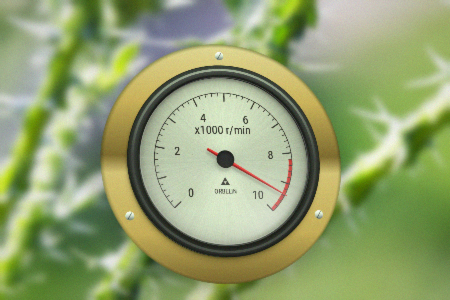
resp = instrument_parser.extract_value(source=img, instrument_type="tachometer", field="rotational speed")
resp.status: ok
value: 9400 rpm
